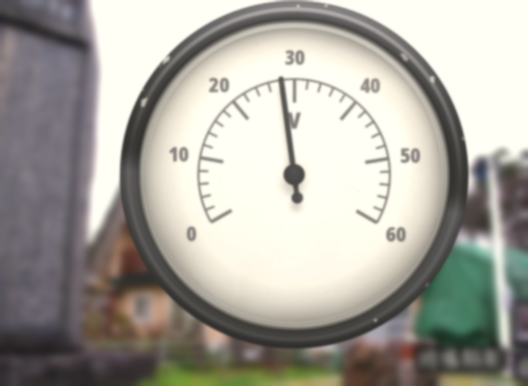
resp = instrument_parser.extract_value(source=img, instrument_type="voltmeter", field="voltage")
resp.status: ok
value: 28 V
